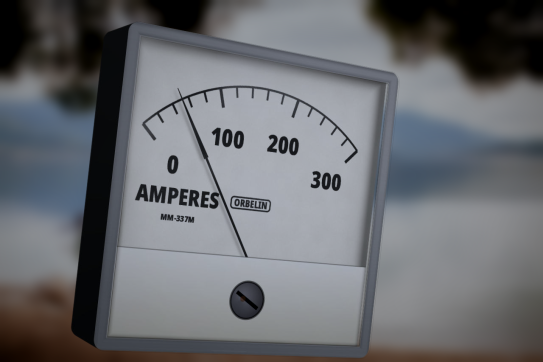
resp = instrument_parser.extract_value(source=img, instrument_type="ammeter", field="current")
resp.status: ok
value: 50 A
